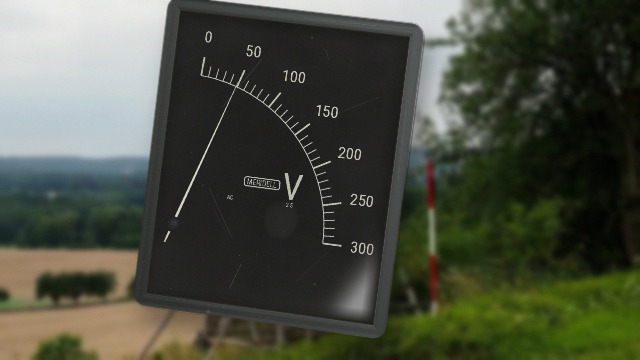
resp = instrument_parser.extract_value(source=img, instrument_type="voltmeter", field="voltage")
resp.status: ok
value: 50 V
